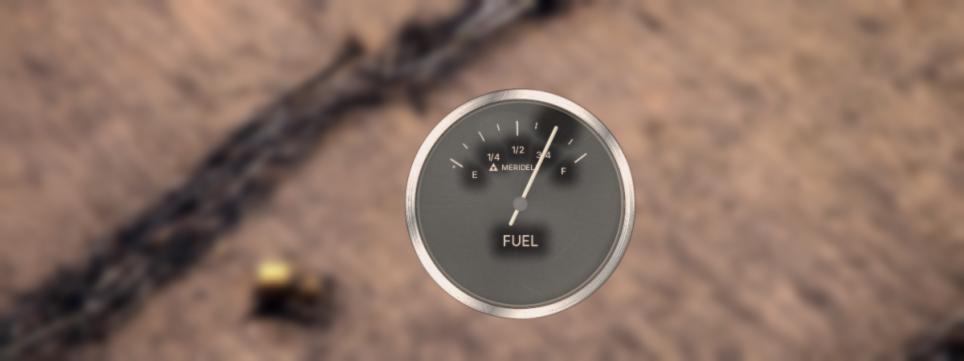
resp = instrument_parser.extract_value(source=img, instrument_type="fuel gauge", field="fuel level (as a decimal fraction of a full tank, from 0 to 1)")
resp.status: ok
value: 0.75
